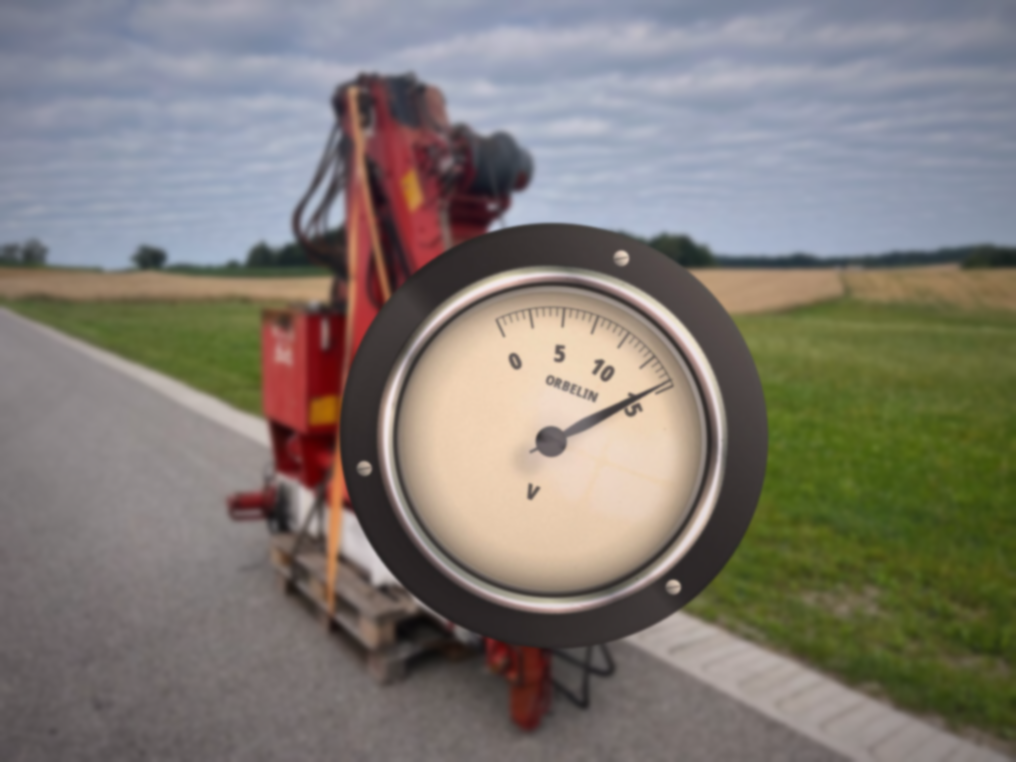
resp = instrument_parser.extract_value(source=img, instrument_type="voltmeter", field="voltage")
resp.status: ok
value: 14.5 V
